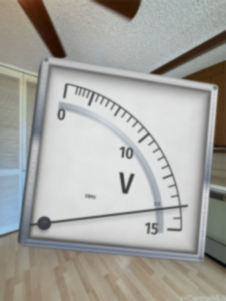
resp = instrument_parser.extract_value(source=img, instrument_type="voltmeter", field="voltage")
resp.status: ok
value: 14 V
